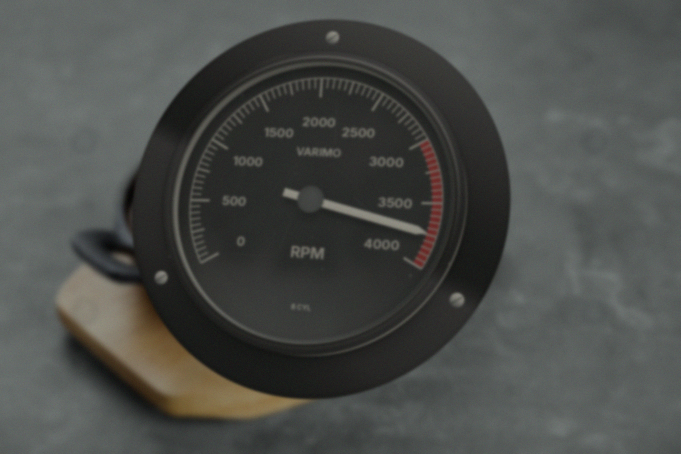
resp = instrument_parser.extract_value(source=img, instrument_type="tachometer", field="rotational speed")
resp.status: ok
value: 3750 rpm
